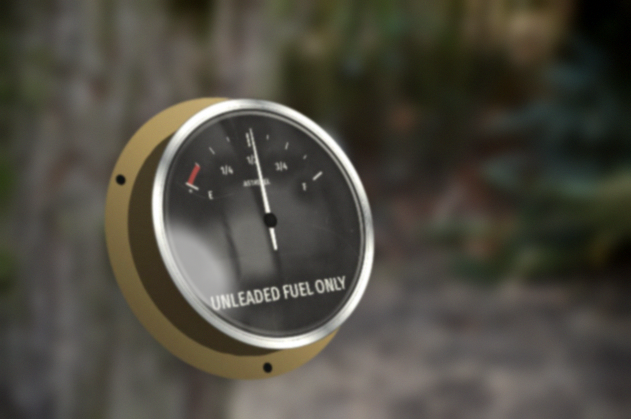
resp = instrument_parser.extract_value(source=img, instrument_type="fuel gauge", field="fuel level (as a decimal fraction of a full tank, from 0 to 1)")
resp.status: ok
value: 0.5
